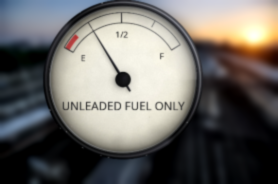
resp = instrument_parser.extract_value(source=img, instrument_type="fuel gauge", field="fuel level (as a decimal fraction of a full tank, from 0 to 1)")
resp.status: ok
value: 0.25
